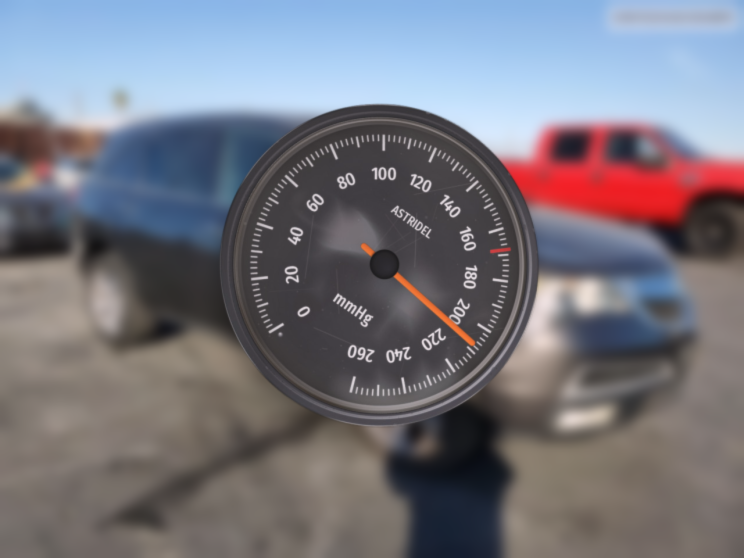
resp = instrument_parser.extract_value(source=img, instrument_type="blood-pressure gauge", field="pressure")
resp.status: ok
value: 208 mmHg
